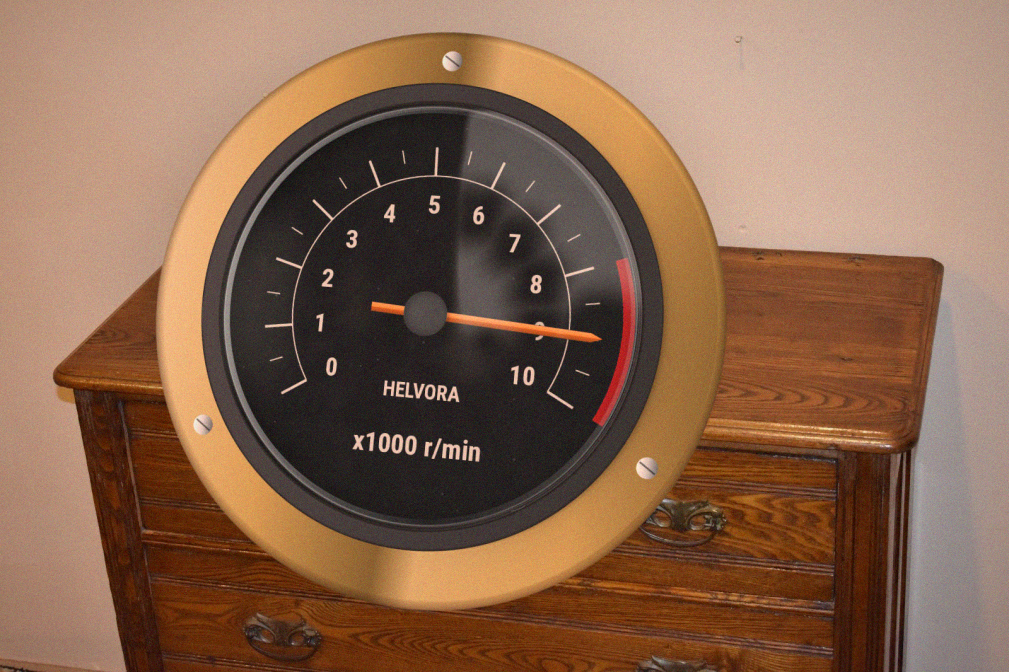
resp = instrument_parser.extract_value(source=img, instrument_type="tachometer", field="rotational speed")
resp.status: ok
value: 9000 rpm
